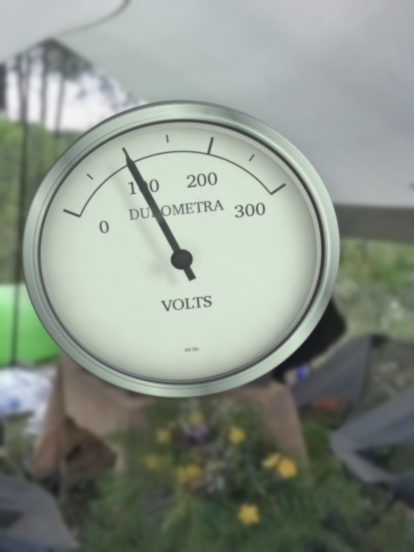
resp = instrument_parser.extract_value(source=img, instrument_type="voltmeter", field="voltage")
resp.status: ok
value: 100 V
